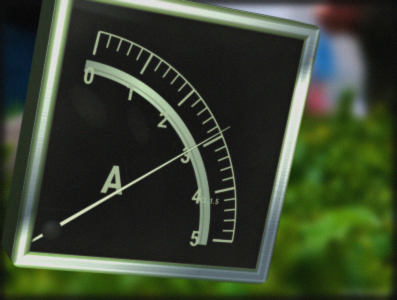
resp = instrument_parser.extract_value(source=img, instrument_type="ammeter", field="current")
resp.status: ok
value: 2.9 A
